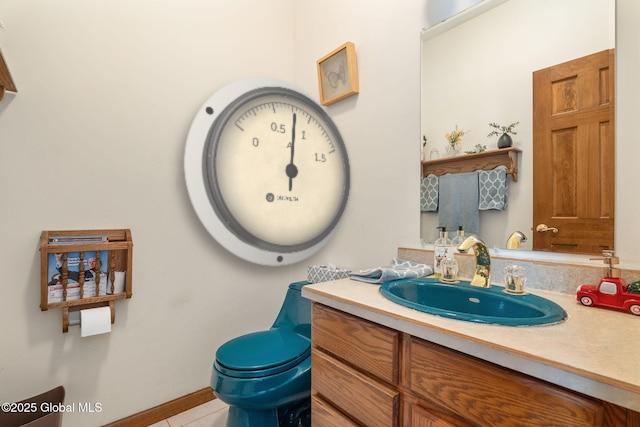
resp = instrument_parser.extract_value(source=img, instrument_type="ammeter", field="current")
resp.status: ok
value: 0.75 A
